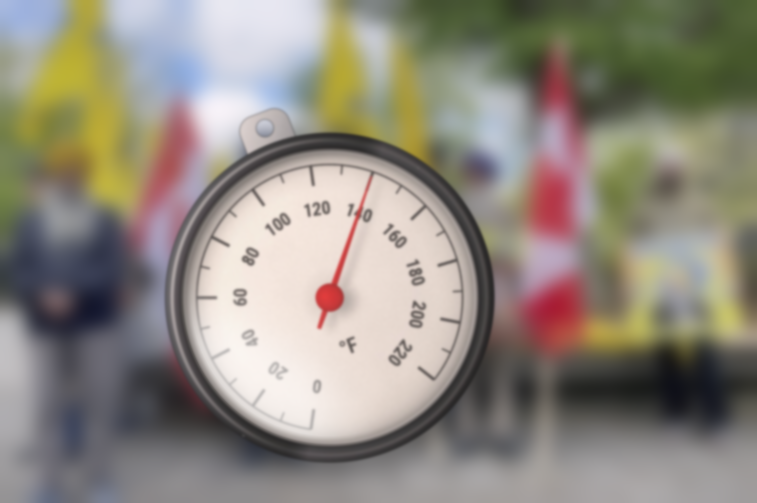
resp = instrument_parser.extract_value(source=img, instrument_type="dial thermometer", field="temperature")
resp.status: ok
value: 140 °F
